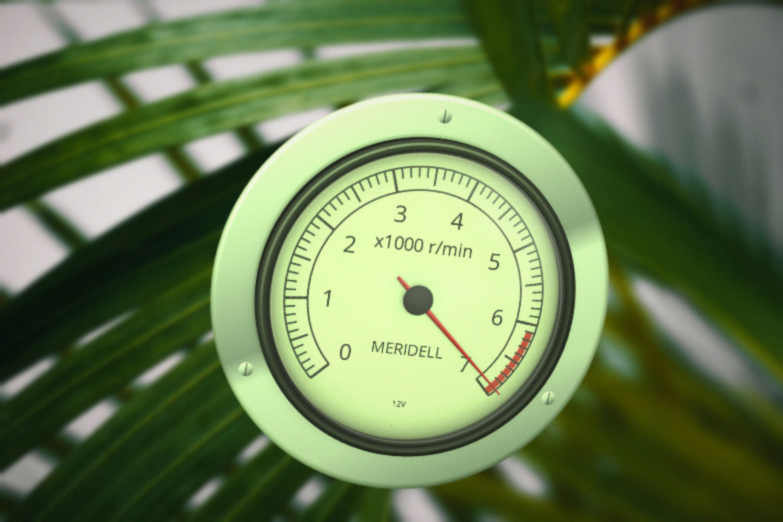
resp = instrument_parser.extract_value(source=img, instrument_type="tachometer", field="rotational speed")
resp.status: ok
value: 6900 rpm
